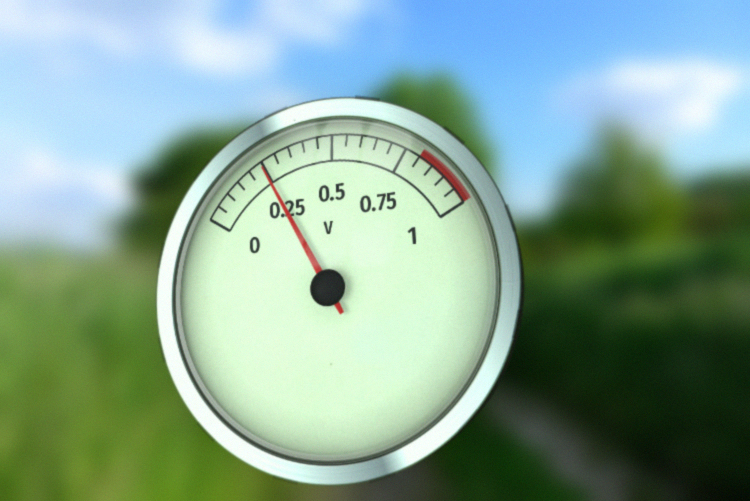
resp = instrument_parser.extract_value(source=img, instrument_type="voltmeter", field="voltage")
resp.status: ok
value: 0.25 V
